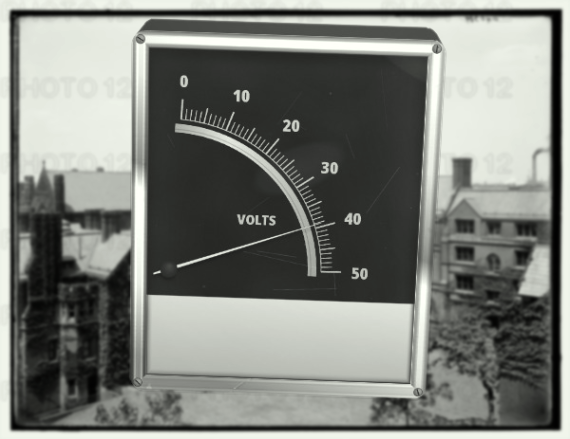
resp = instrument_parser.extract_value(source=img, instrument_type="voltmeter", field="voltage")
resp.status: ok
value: 39 V
